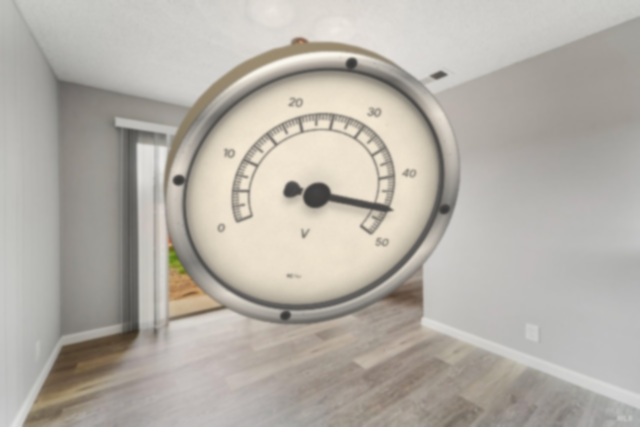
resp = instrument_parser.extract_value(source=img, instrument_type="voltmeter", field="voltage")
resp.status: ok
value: 45 V
